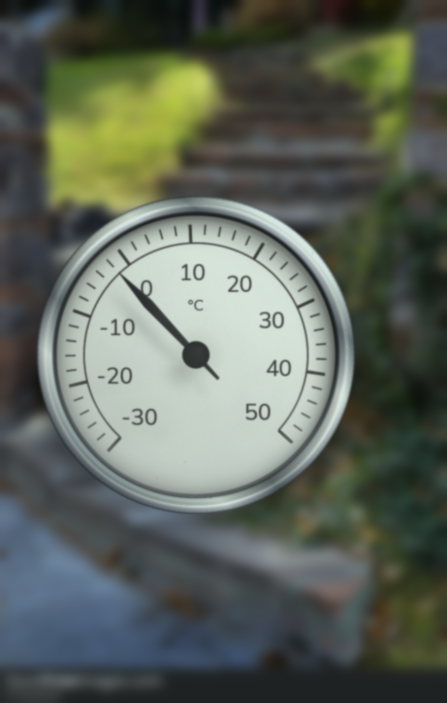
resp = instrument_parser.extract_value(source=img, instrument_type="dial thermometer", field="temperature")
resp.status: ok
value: -2 °C
